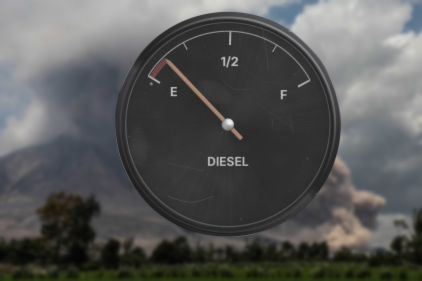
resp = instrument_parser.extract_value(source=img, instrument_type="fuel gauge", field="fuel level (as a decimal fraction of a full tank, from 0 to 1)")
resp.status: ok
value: 0.125
